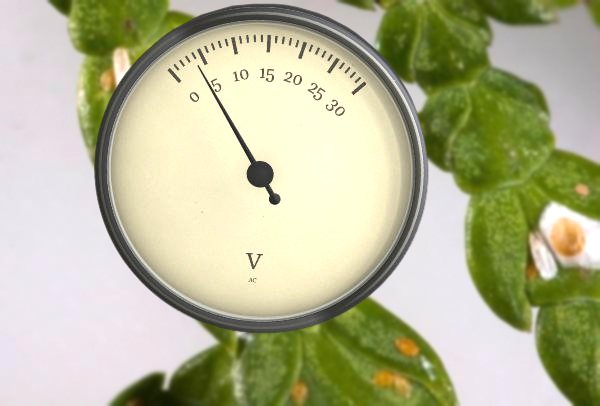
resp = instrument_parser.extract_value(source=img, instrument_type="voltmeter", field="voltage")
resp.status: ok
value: 4 V
